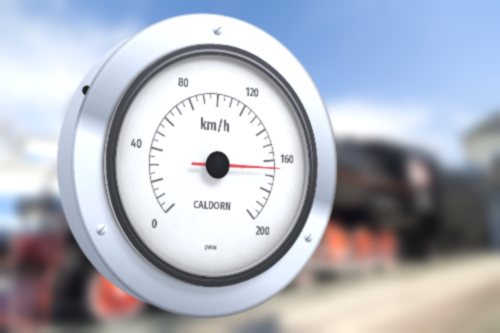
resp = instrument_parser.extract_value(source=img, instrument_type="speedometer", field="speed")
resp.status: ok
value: 165 km/h
